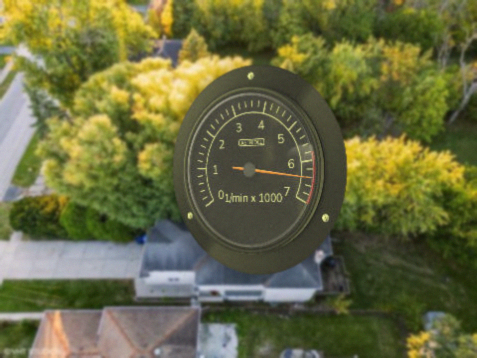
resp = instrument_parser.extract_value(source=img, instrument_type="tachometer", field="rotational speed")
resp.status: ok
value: 6400 rpm
